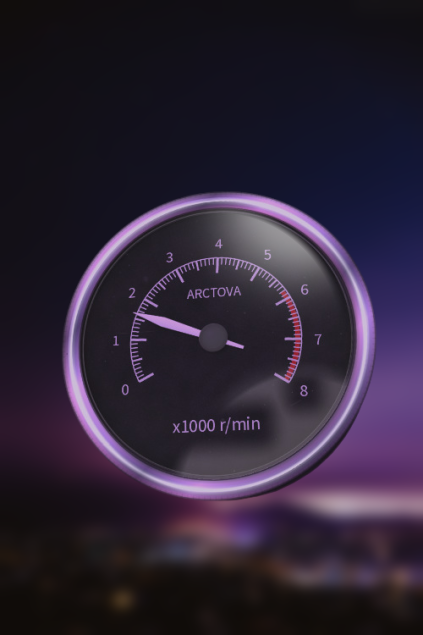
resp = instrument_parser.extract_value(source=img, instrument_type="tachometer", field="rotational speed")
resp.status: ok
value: 1600 rpm
